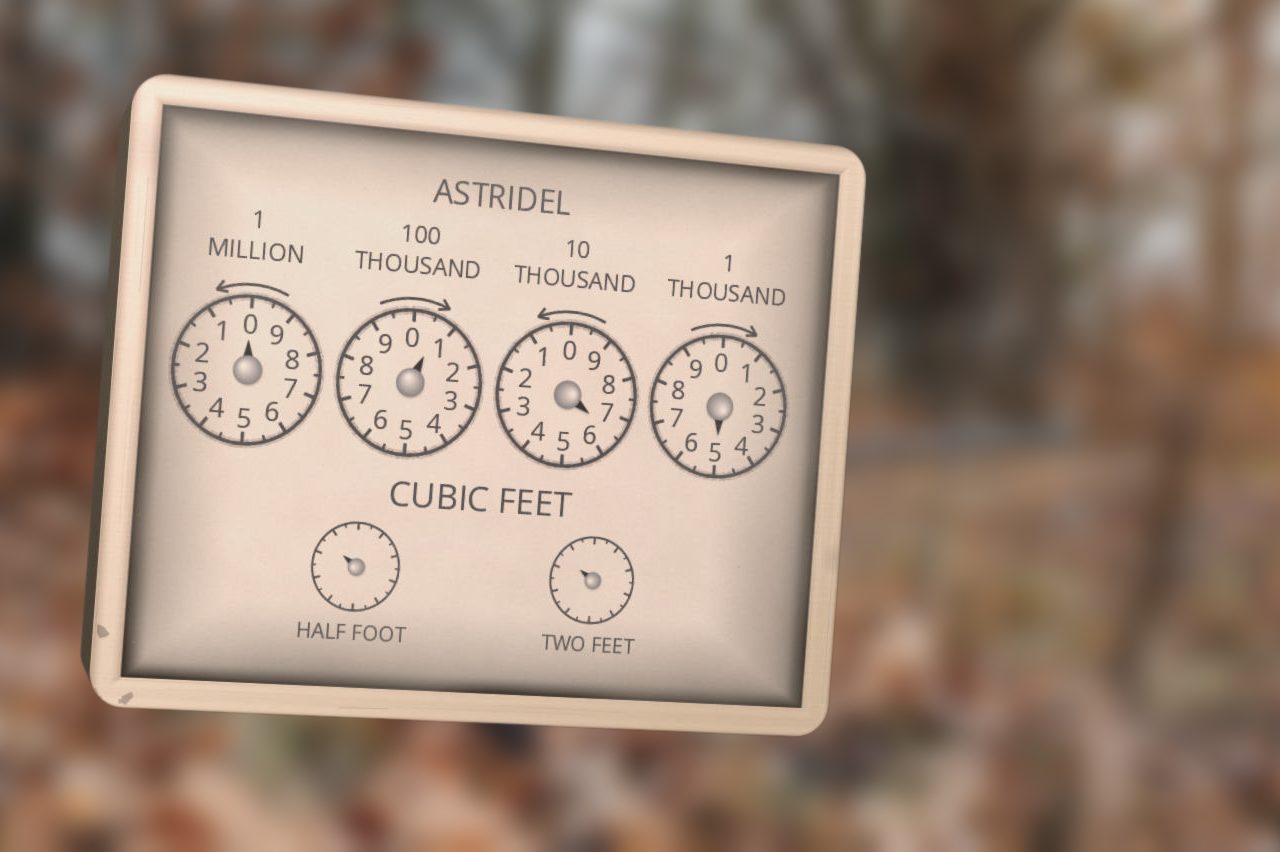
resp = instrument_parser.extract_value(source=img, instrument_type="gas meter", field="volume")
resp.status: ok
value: 6500 ft³
